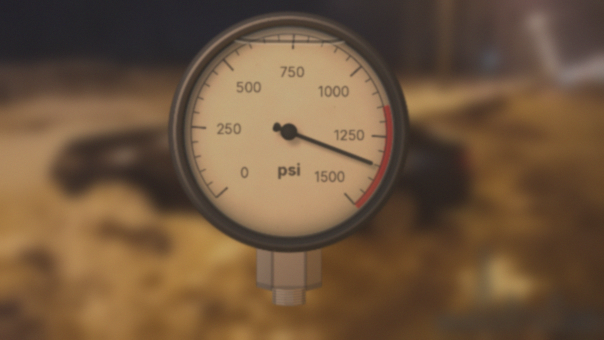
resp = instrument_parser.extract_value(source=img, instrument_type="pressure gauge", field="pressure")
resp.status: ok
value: 1350 psi
